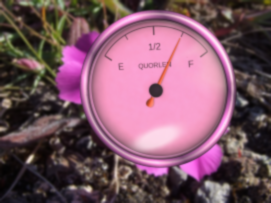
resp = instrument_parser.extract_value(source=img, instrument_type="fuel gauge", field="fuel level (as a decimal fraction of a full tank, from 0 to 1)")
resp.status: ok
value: 0.75
